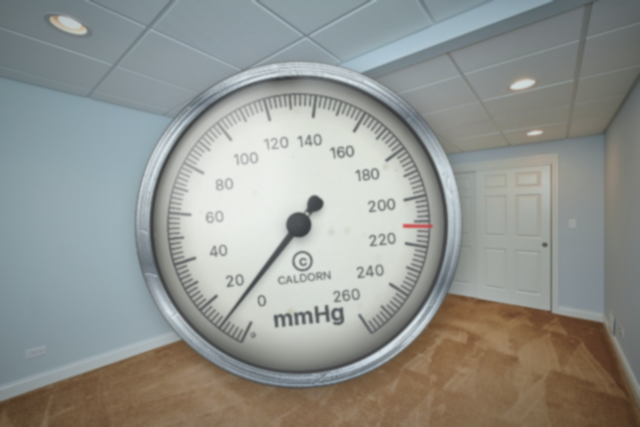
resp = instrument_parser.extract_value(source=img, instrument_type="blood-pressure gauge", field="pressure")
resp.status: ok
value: 10 mmHg
